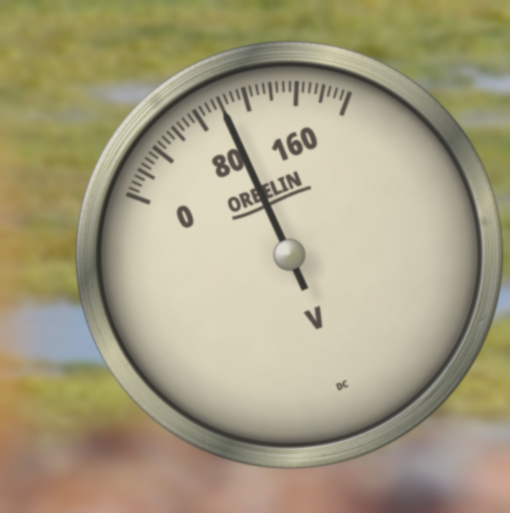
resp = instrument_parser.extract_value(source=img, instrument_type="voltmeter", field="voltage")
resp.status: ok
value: 100 V
